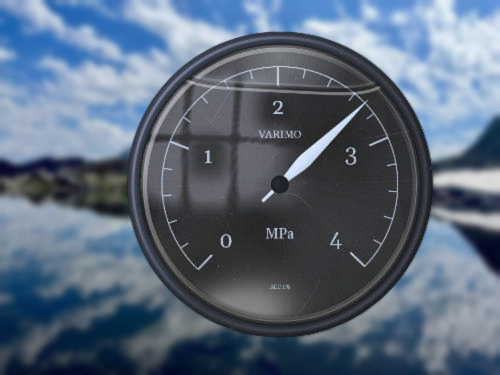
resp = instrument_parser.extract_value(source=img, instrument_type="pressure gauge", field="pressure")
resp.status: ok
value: 2.7 MPa
